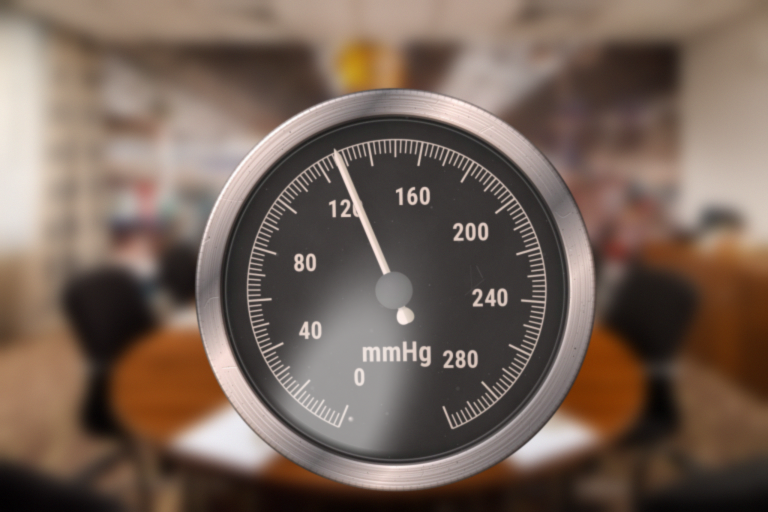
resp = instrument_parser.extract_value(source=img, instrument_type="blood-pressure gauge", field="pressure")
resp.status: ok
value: 128 mmHg
